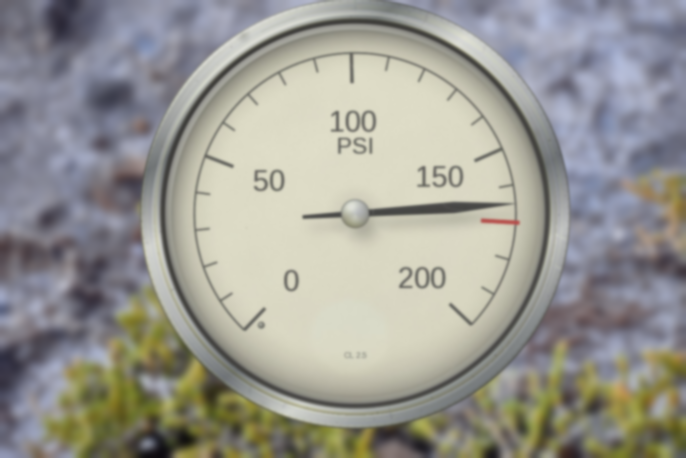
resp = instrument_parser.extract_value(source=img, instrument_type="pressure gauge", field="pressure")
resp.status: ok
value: 165 psi
